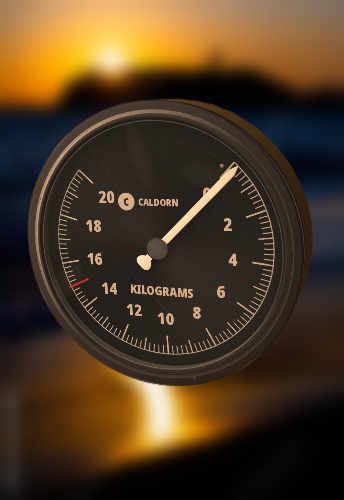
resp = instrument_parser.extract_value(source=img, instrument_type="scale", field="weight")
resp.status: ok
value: 0.2 kg
